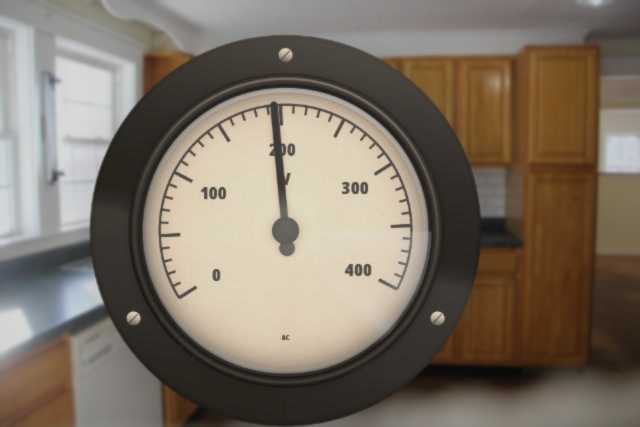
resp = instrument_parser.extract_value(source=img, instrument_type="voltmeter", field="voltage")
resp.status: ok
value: 195 V
